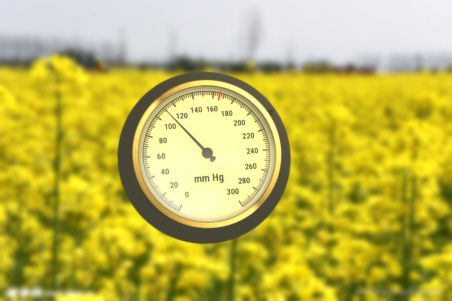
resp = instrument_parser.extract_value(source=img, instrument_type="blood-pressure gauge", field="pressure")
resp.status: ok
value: 110 mmHg
